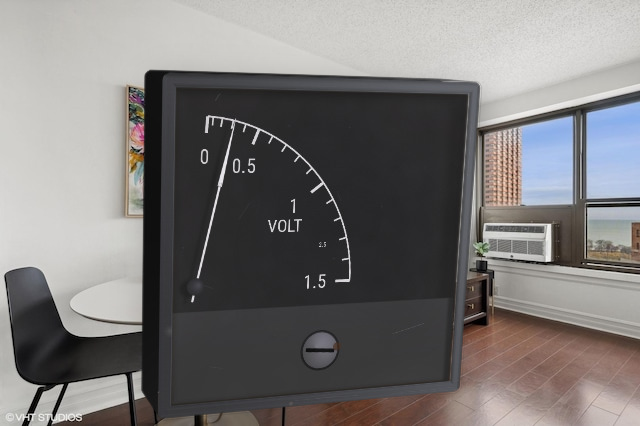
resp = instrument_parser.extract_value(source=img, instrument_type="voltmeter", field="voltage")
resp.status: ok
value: 0.3 V
